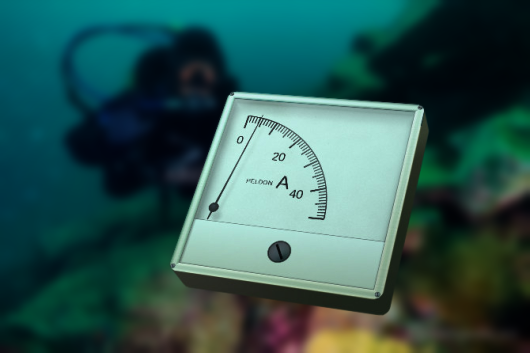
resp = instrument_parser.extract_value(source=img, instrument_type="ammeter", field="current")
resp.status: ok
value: 5 A
